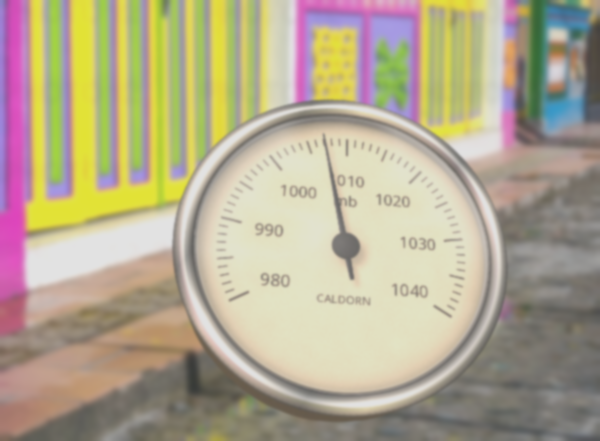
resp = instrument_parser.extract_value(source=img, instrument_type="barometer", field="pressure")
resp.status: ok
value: 1007 mbar
